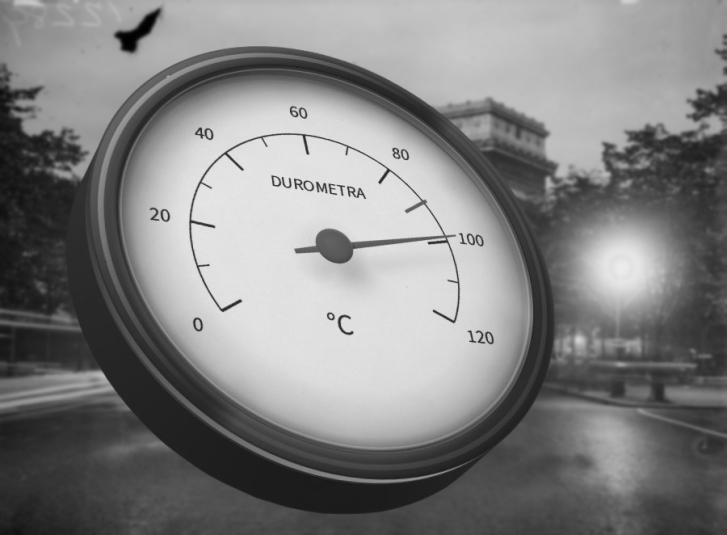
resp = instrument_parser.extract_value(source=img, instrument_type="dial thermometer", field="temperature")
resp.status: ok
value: 100 °C
